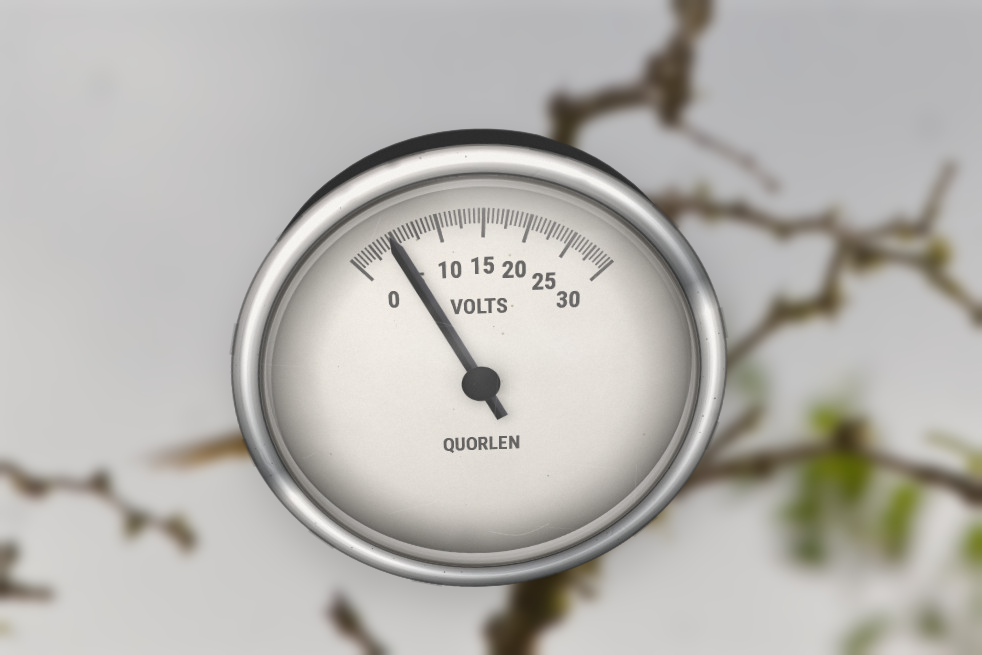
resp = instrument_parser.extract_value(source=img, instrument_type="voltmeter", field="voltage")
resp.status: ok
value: 5 V
